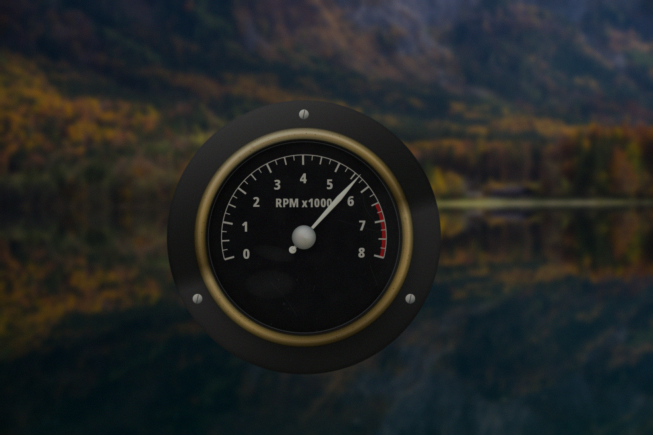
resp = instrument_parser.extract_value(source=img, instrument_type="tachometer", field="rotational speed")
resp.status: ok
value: 5625 rpm
